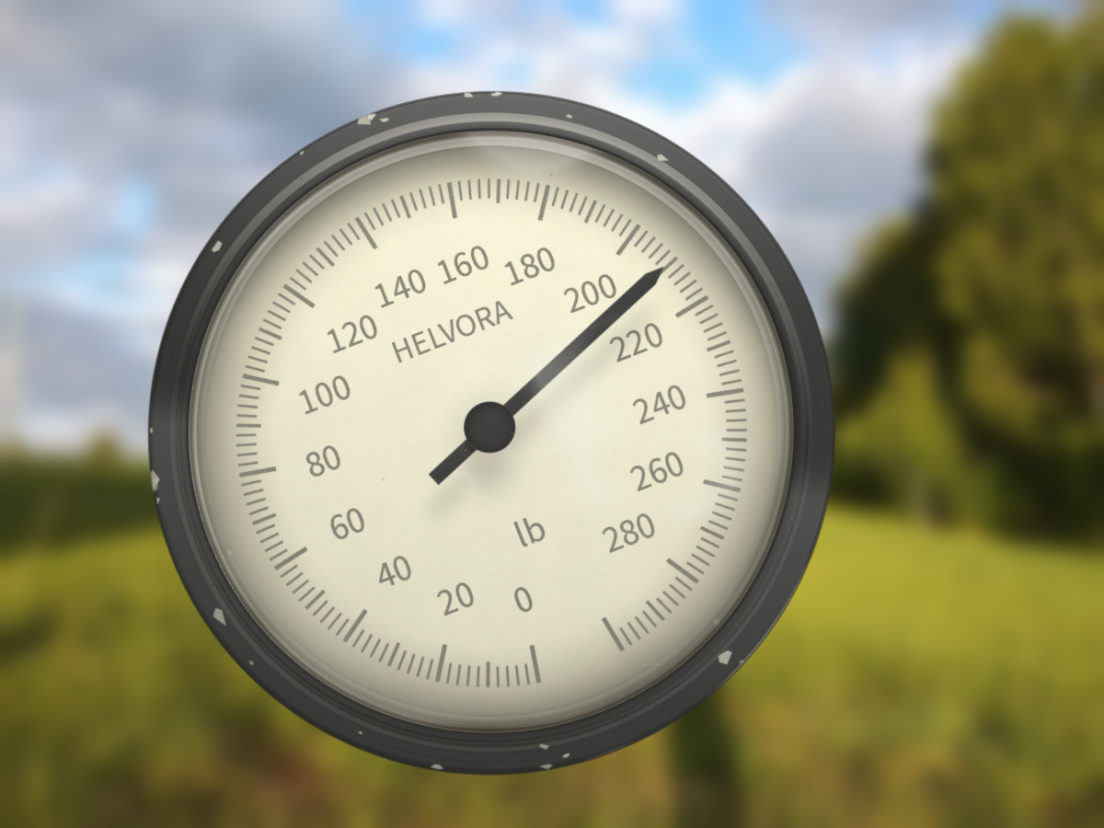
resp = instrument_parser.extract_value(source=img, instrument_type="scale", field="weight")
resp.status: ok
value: 210 lb
